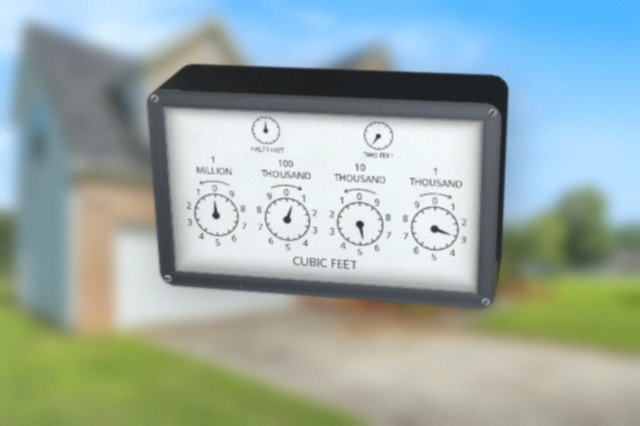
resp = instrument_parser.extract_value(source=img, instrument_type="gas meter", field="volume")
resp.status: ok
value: 5300 ft³
